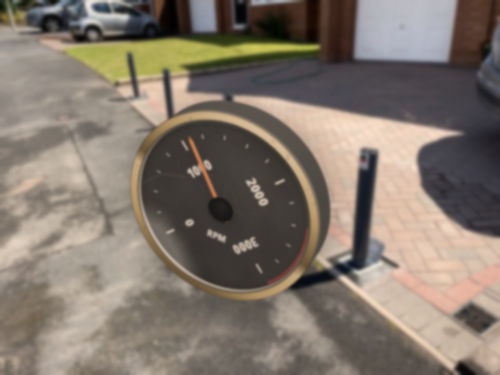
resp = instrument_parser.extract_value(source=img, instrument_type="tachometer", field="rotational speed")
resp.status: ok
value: 1100 rpm
